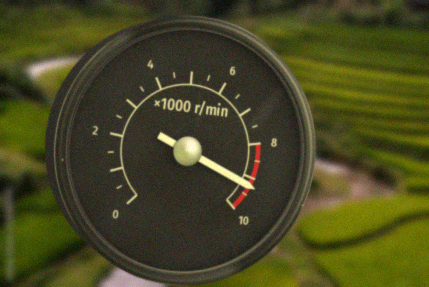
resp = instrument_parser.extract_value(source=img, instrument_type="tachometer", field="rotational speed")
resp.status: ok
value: 9250 rpm
